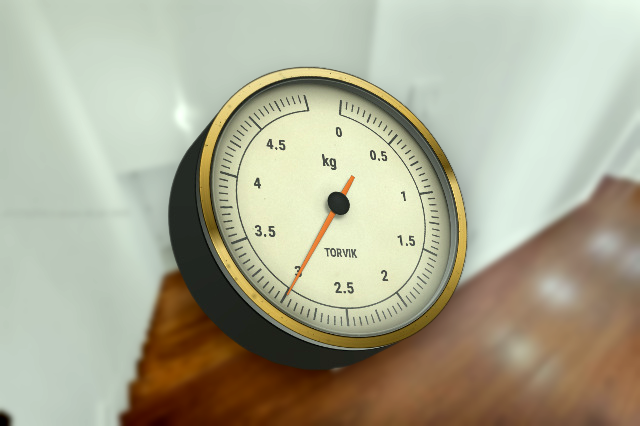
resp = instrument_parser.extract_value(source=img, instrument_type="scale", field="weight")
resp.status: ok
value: 3 kg
